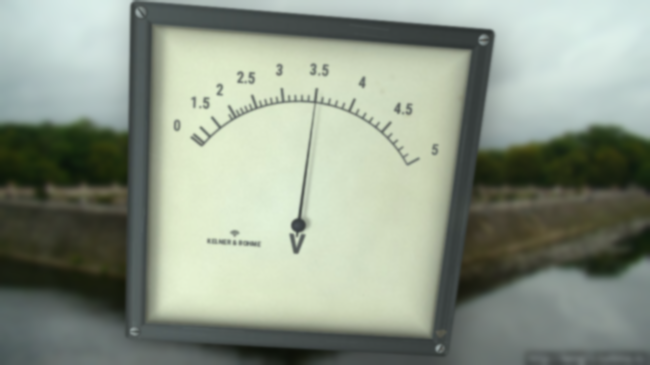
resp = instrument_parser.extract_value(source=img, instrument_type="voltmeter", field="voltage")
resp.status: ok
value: 3.5 V
